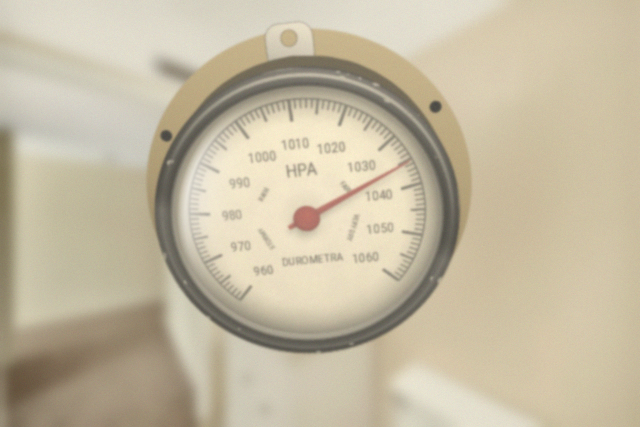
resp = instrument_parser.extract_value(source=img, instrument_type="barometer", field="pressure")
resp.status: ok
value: 1035 hPa
